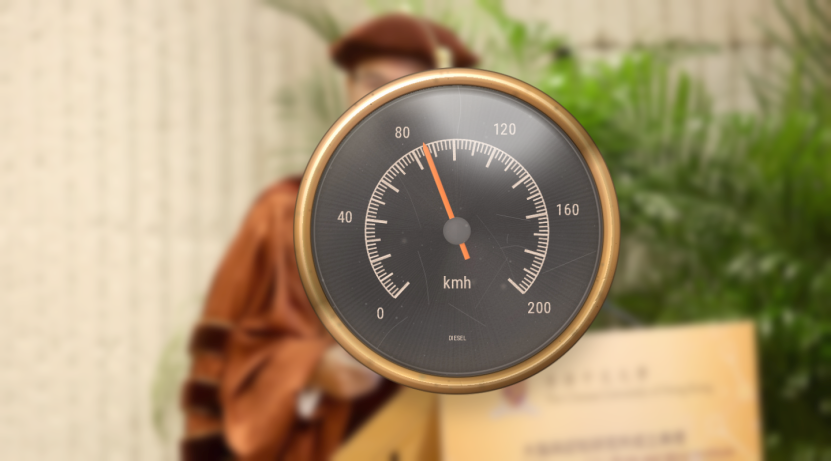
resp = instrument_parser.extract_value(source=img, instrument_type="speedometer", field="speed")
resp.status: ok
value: 86 km/h
